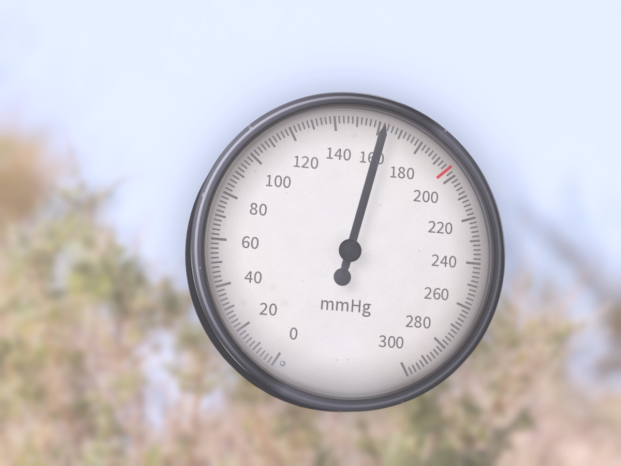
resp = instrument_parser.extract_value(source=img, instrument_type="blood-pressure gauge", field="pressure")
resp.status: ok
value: 162 mmHg
